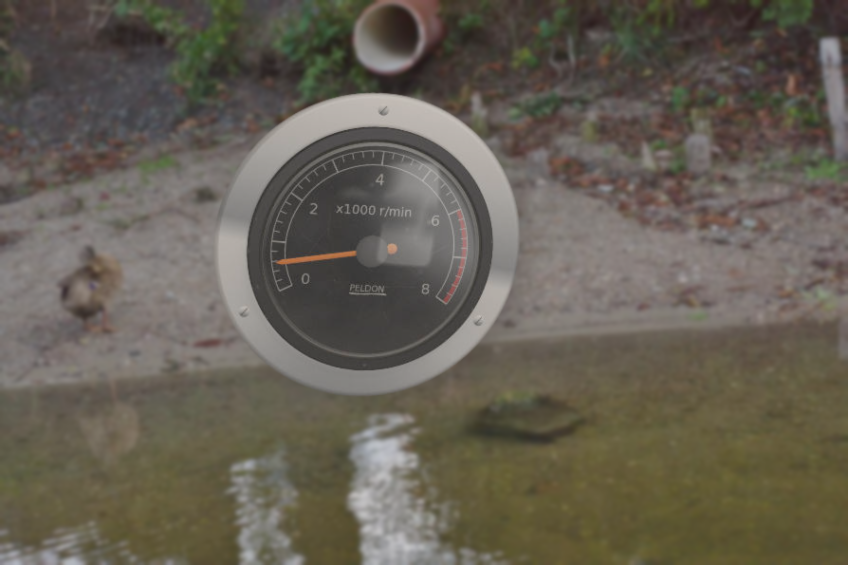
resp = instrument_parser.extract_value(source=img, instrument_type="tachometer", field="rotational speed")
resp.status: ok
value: 600 rpm
